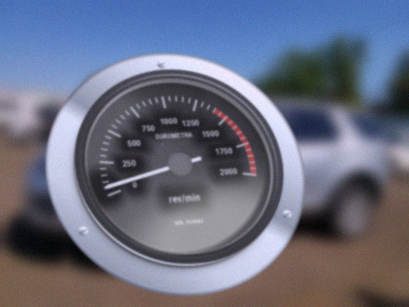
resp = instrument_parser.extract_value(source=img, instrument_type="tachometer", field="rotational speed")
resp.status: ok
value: 50 rpm
